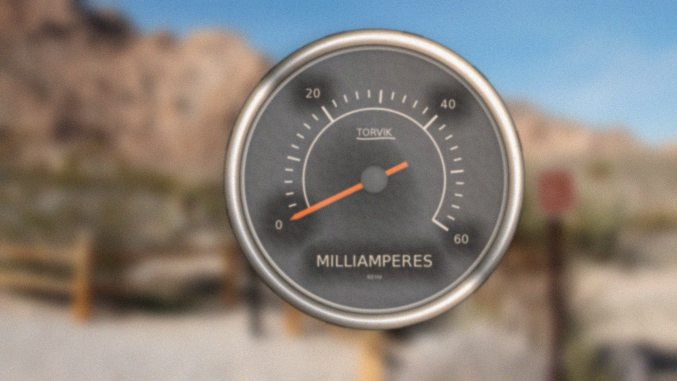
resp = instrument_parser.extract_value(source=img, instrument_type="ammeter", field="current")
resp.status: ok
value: 0 mA
